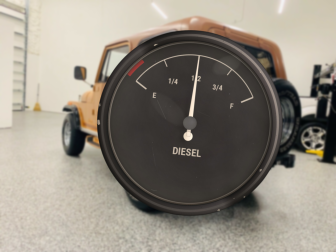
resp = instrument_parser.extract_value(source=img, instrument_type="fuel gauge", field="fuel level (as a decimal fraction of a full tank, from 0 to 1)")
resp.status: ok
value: 0.5
